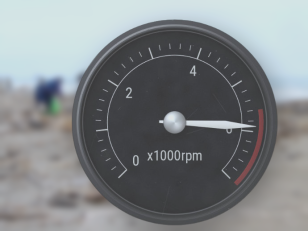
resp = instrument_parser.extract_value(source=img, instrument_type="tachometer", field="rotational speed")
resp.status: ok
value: 5900 rpm
